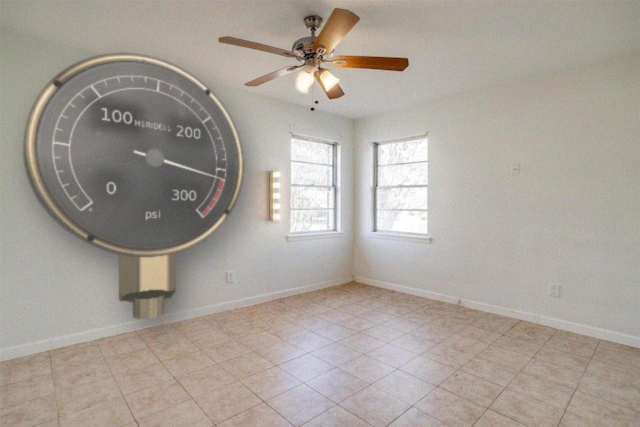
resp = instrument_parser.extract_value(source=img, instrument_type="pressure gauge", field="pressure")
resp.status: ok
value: 260 psi
